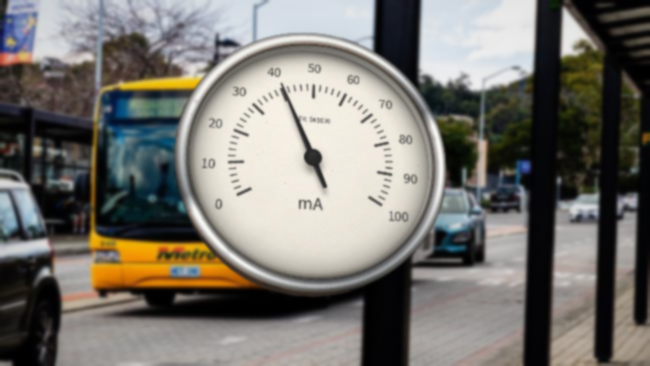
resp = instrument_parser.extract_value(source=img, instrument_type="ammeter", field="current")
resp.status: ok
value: 40 mA
